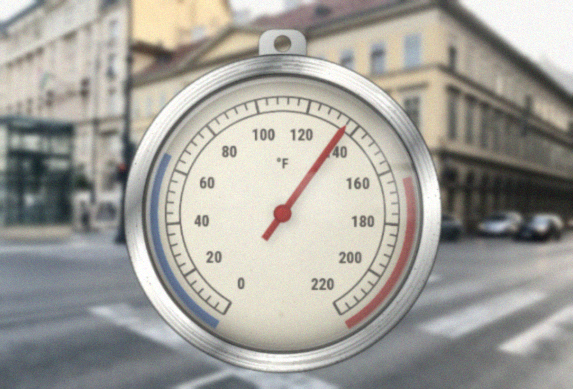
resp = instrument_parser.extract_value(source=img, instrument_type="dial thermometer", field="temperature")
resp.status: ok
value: 136 °F
